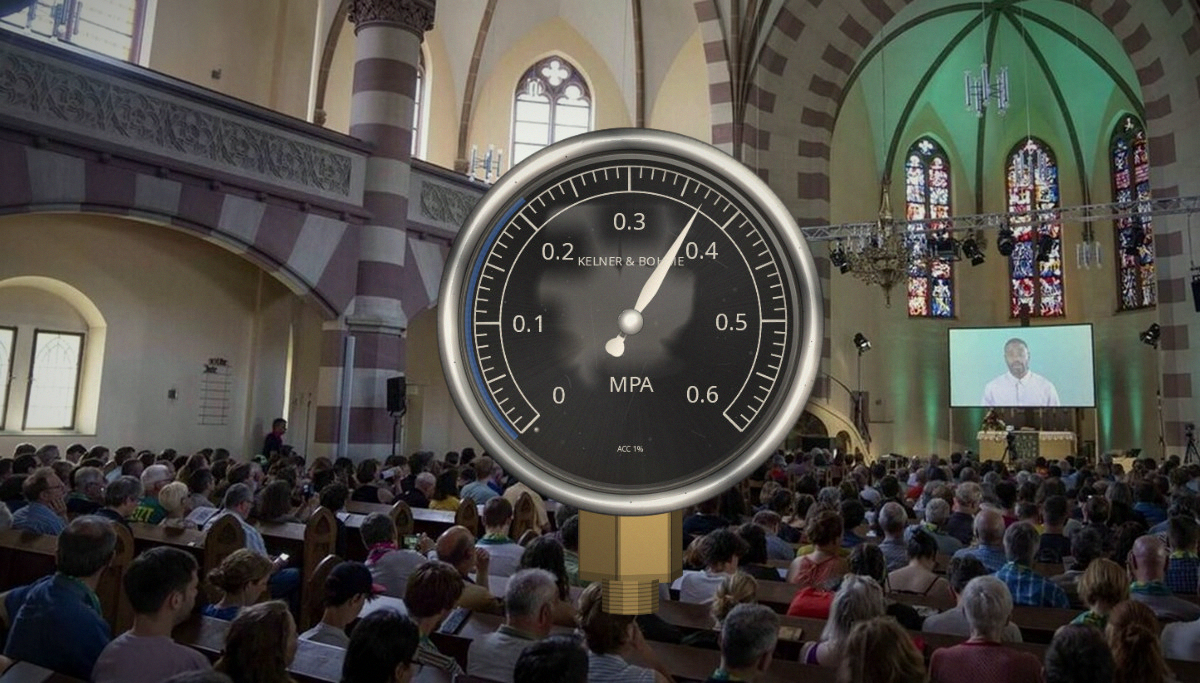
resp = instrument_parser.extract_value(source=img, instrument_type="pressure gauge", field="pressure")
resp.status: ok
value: 0.37 MPa
